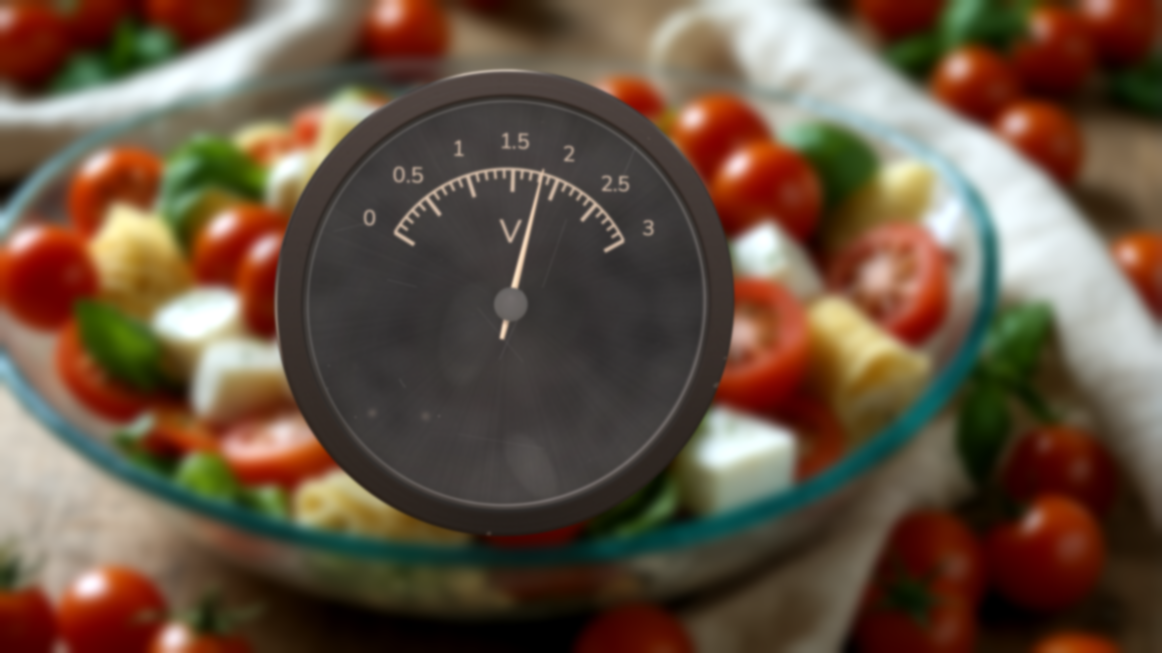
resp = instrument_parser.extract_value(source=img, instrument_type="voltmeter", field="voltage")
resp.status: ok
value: 1.8 V
